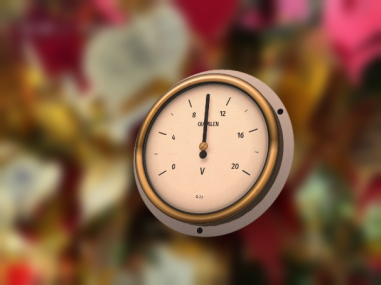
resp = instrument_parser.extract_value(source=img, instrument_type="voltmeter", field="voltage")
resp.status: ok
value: 10 V
